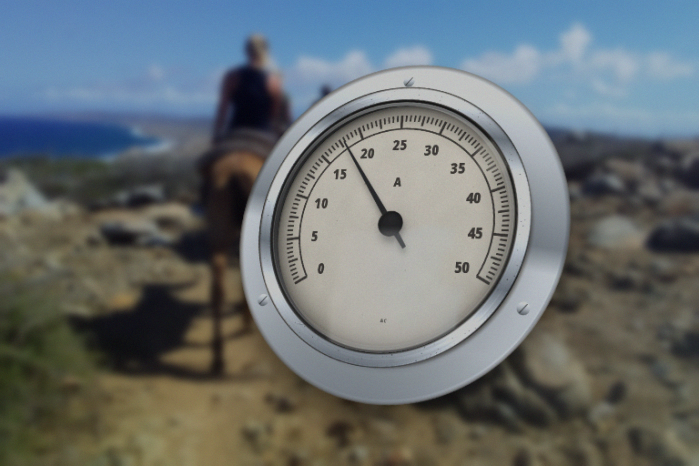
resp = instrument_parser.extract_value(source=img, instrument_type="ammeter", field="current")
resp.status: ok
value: 18 A
